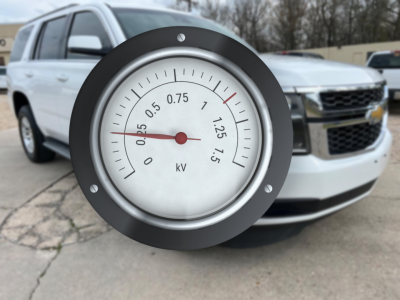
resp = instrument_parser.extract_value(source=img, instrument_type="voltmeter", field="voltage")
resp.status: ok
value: 0.25 kV
